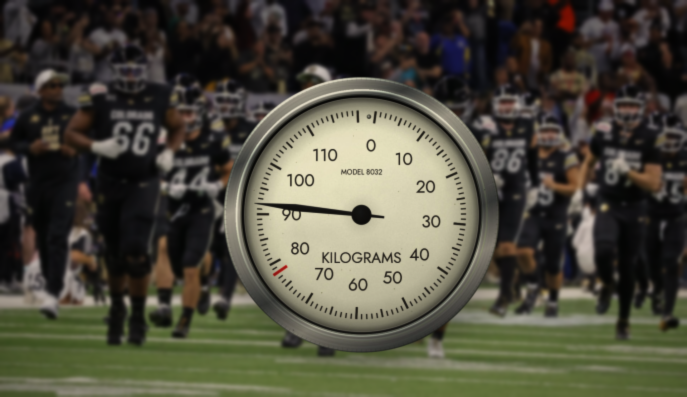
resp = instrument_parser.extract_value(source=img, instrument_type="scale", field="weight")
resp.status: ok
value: 92 kg
